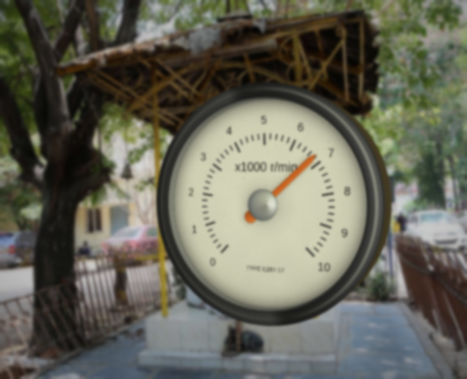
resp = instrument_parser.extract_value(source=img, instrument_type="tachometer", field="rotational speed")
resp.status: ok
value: 6800 rpm
